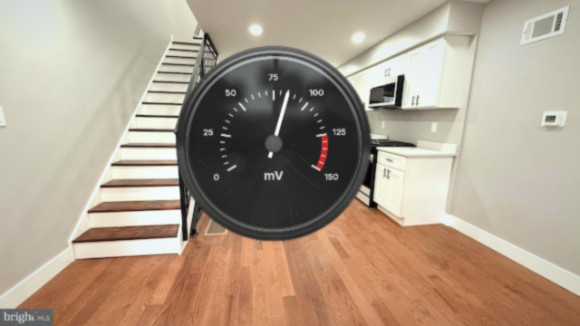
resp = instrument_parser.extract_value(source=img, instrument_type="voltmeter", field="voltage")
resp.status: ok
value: 85 mV
